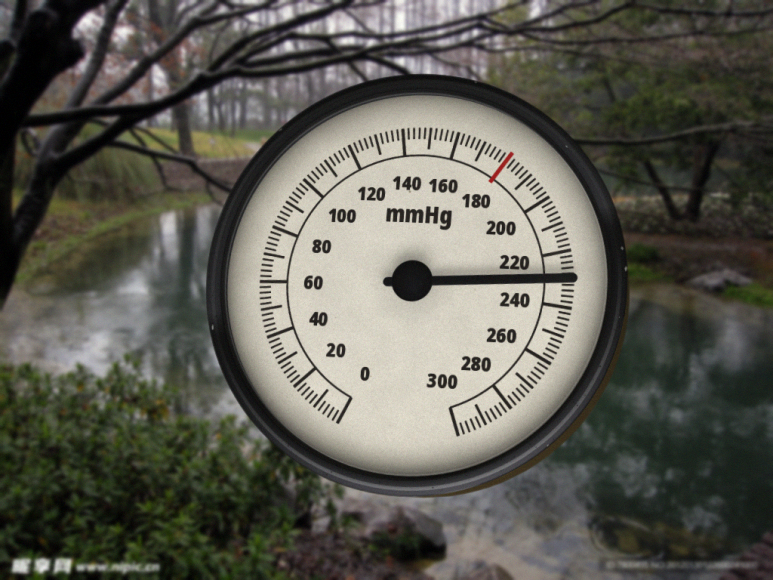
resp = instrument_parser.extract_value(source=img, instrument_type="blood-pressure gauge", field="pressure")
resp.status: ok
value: 230 mmHg
